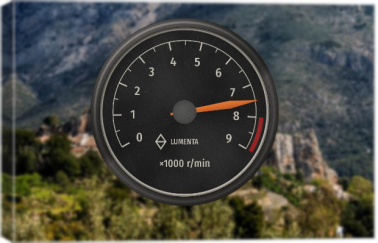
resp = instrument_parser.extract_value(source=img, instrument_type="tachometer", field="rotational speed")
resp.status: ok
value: 7500 rpm
